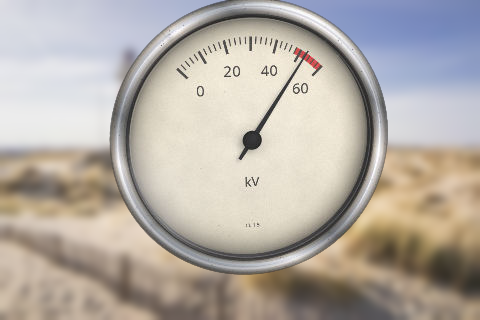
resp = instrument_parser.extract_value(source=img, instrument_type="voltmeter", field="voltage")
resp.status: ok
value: 52 kV
